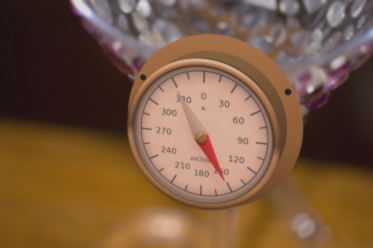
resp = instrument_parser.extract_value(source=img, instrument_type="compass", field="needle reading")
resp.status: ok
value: 150 °
